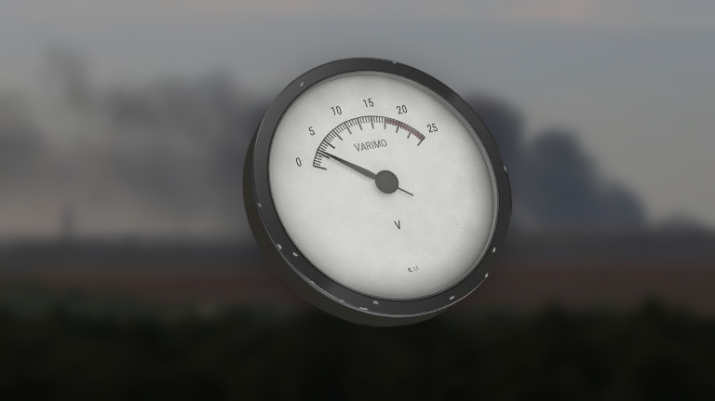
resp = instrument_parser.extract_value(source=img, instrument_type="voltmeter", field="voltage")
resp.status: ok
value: 2.5 V
